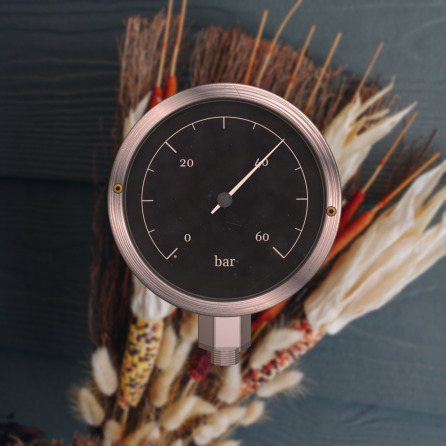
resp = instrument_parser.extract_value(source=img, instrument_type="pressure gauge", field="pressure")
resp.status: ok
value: 40 bar
